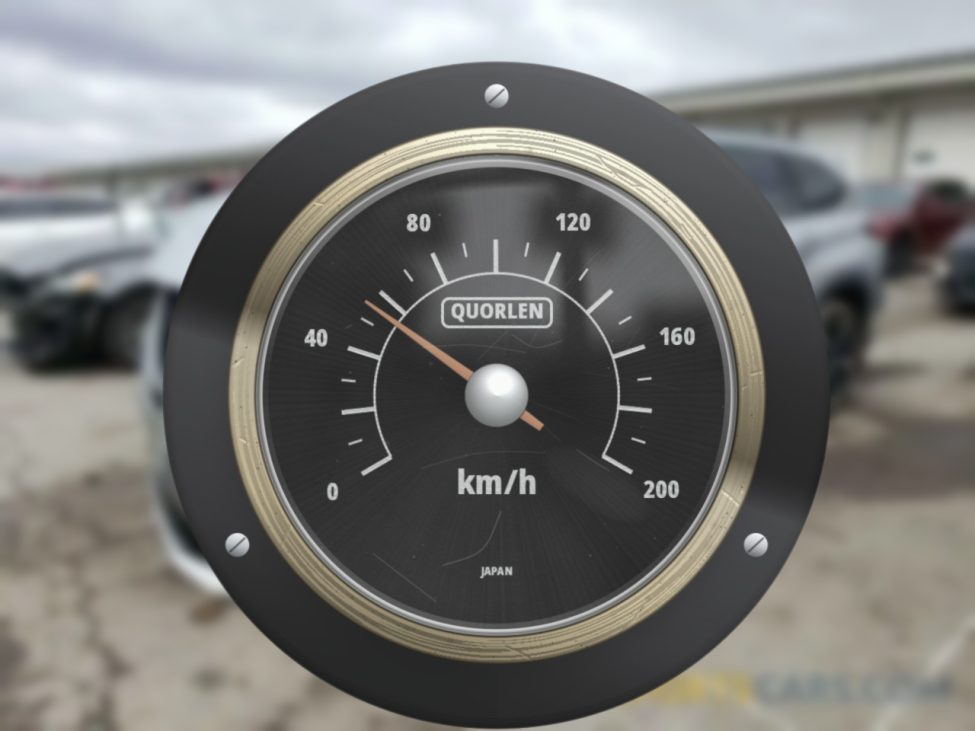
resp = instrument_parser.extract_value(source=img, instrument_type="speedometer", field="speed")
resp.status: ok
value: 55 km/h
